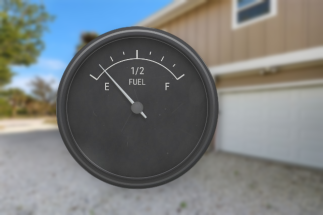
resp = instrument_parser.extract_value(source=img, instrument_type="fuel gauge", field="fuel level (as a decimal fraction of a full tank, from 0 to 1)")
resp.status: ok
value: 0.125
